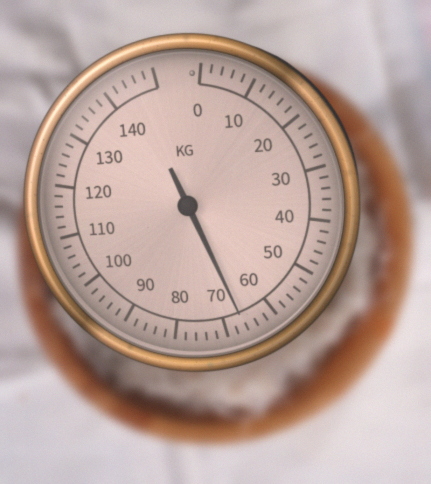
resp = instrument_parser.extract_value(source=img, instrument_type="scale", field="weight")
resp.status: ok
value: 66 kg
